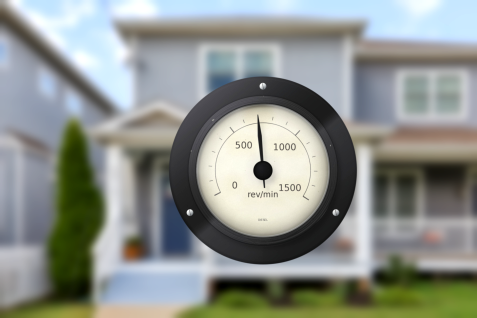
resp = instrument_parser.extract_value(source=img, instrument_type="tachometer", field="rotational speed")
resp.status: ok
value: 700 rpm
